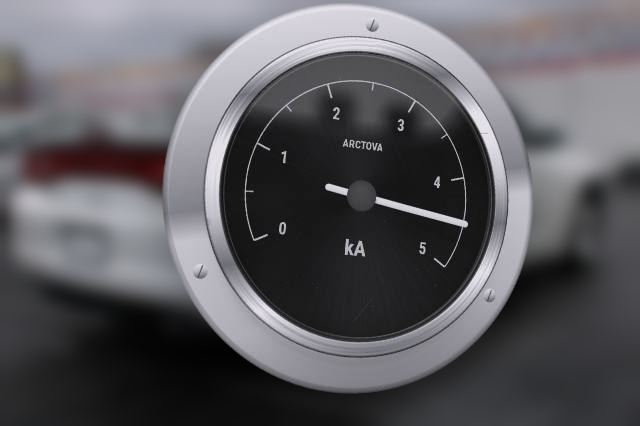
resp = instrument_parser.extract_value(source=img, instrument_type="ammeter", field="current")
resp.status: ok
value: 4.5 kA
